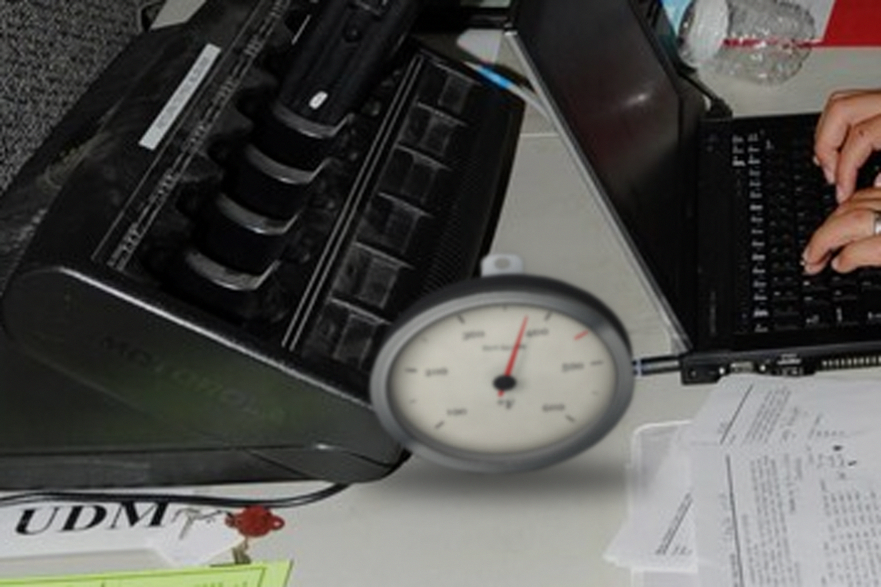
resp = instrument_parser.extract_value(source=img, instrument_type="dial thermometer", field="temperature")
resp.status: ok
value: 375 °F
